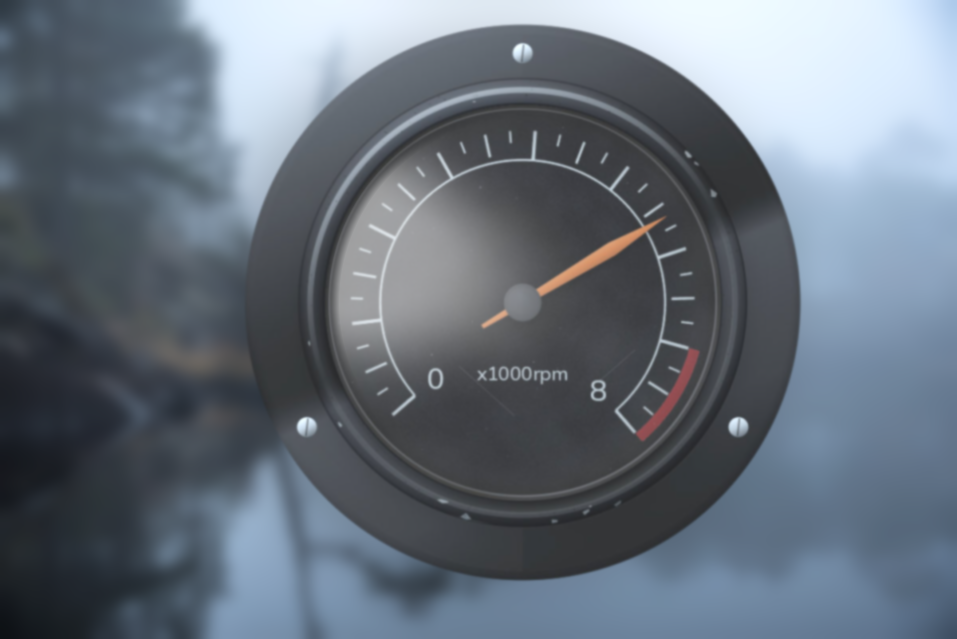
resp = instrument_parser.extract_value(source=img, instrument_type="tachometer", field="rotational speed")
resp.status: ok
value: 5625 rpm
